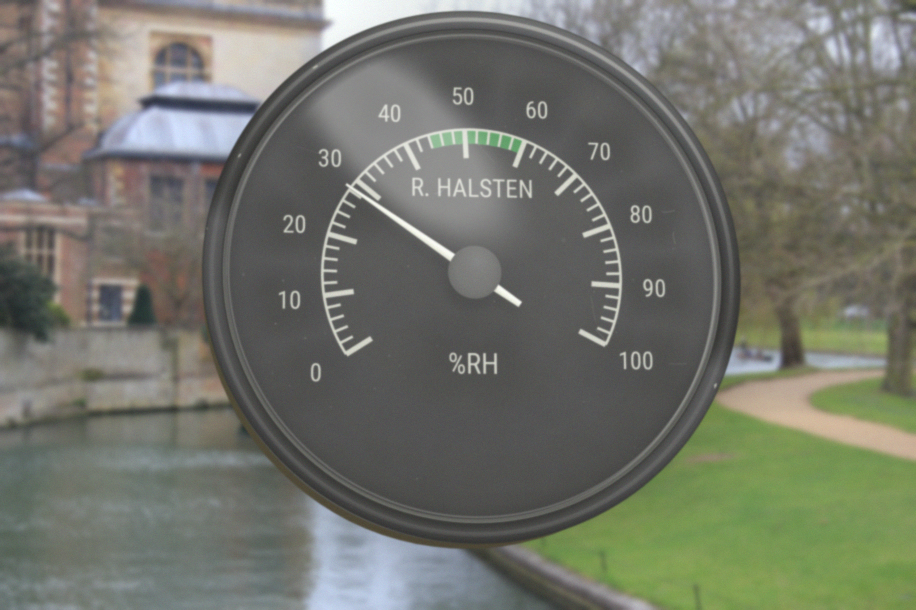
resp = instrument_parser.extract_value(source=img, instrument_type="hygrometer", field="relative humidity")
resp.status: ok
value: 28 %
